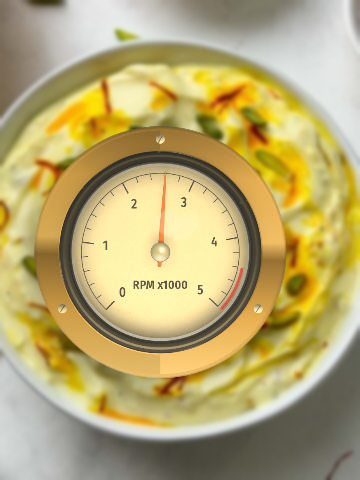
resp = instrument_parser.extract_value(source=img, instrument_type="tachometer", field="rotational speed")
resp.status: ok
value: 2600 rpm
